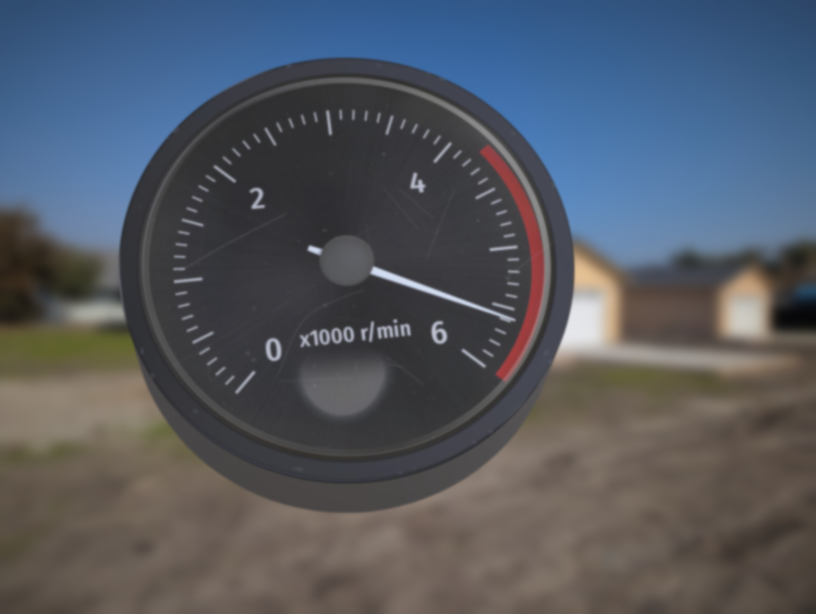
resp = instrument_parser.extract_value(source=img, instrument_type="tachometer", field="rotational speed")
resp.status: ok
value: 5600 rpm
